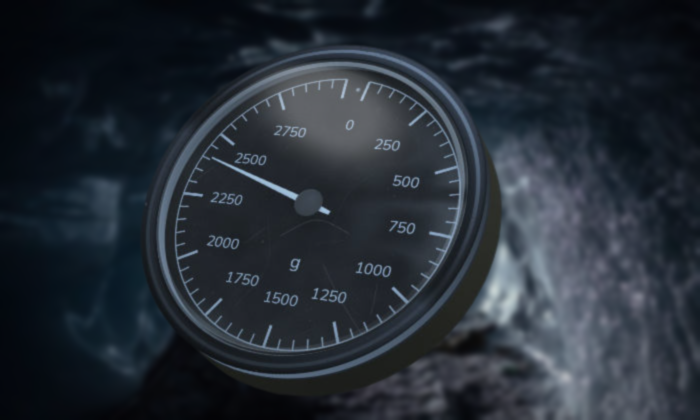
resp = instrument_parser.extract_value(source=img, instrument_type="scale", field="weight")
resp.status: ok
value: 2400 g
